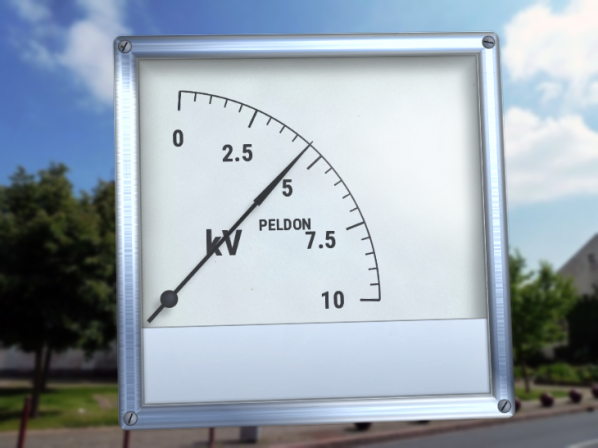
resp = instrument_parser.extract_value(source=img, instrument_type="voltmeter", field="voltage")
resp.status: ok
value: 4.5 kV
